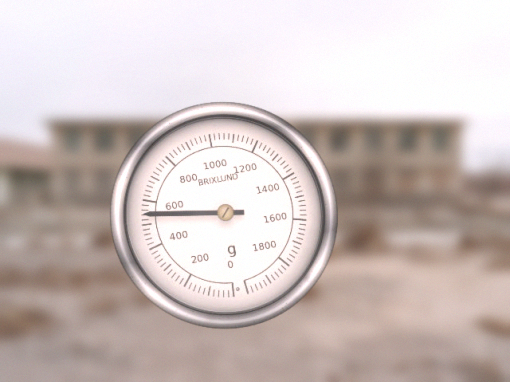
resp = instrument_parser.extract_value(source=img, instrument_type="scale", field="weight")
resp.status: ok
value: 540 g
